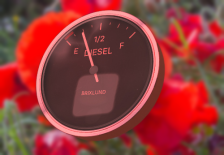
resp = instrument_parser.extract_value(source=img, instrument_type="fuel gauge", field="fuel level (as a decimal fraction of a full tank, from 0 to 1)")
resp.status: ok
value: 0.25
